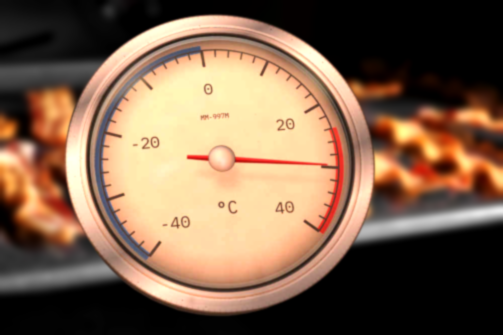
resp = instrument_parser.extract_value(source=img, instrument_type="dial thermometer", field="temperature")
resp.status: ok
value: 30 °C
